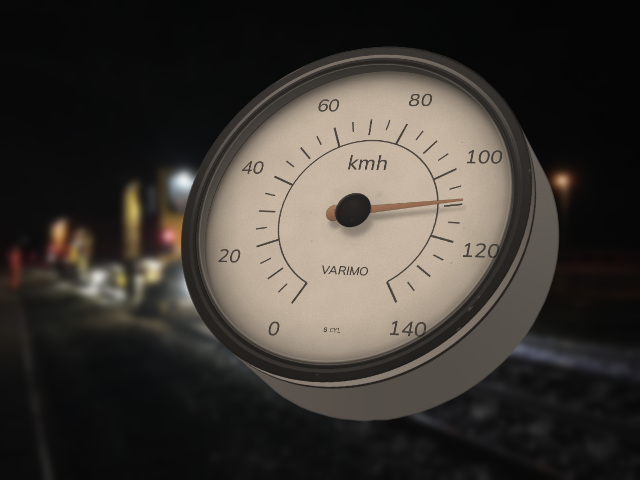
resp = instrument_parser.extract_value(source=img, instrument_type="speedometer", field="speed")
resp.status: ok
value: 110 km/h
